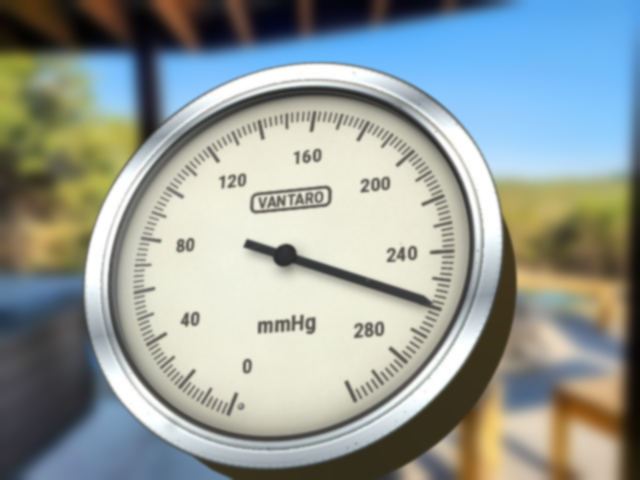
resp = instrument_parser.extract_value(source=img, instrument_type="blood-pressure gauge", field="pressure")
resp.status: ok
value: 260 mmHg
